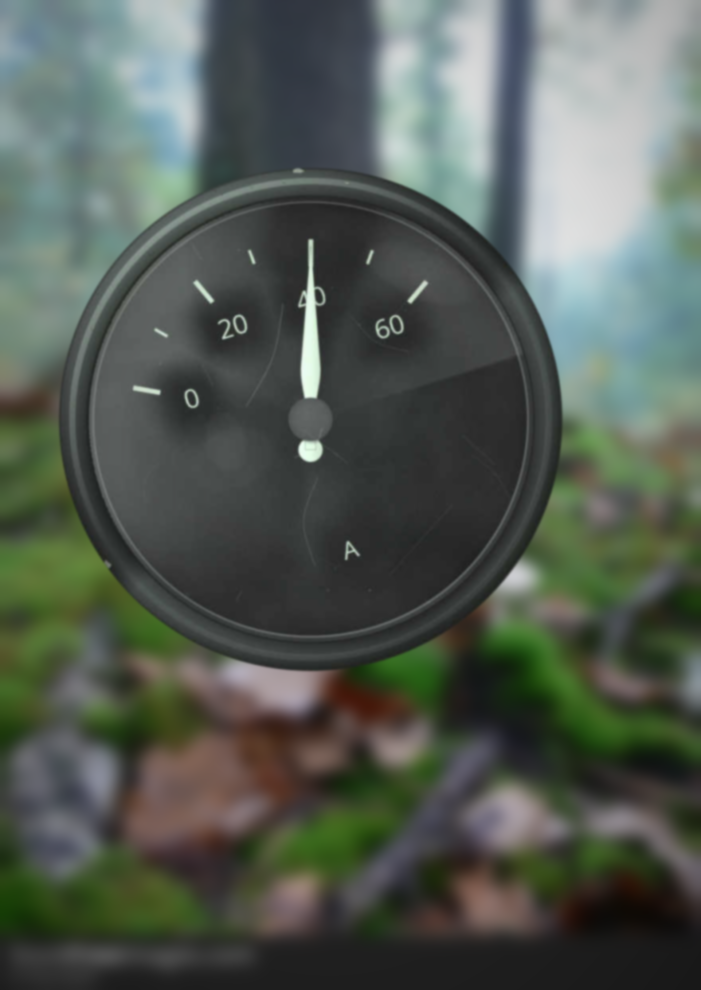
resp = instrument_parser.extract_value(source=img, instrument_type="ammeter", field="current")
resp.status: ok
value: 40 A
